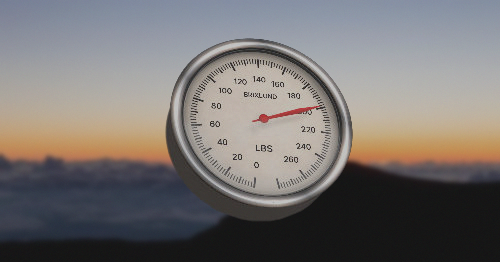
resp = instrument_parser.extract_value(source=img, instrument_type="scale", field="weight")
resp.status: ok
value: 200 lb
